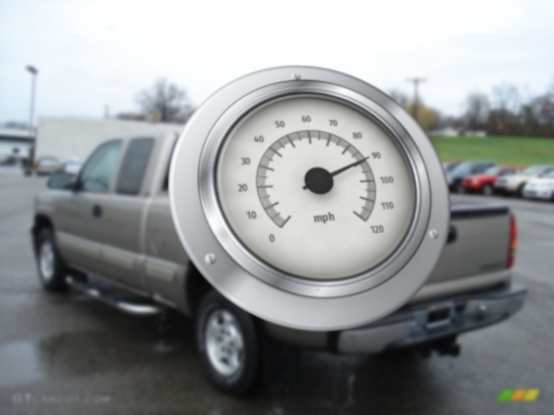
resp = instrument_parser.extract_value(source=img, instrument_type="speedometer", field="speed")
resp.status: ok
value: 90 mph
